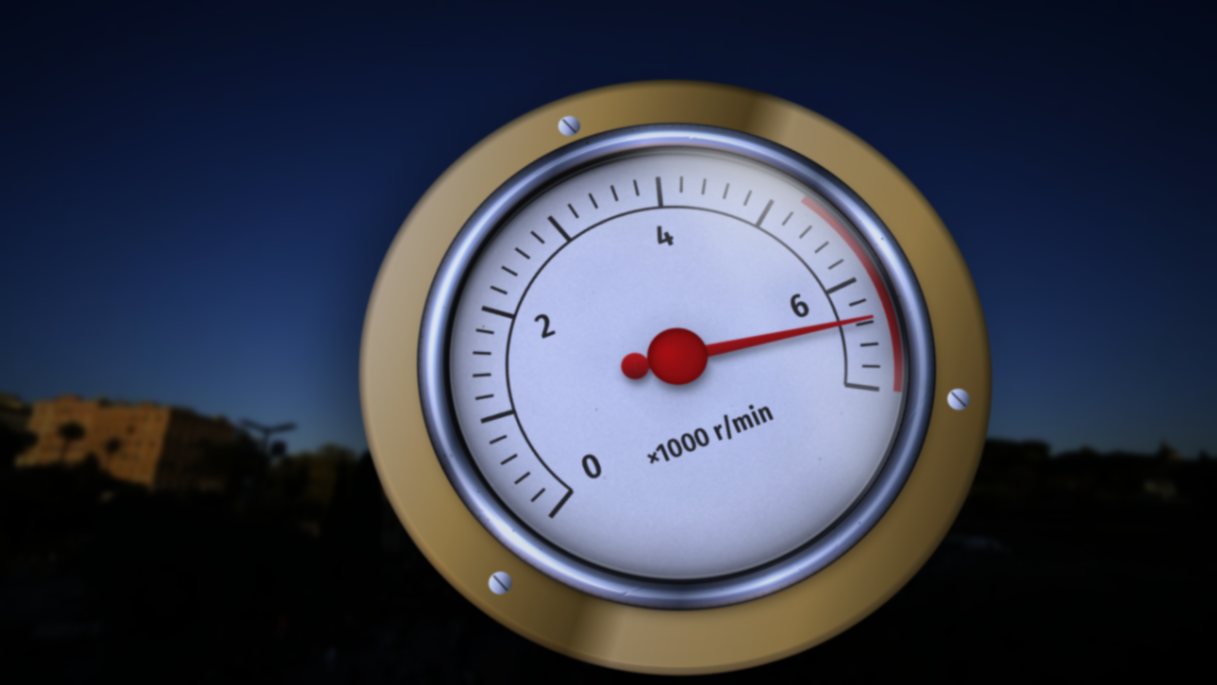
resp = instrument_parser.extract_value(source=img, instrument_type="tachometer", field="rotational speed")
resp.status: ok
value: 6400 rpm
